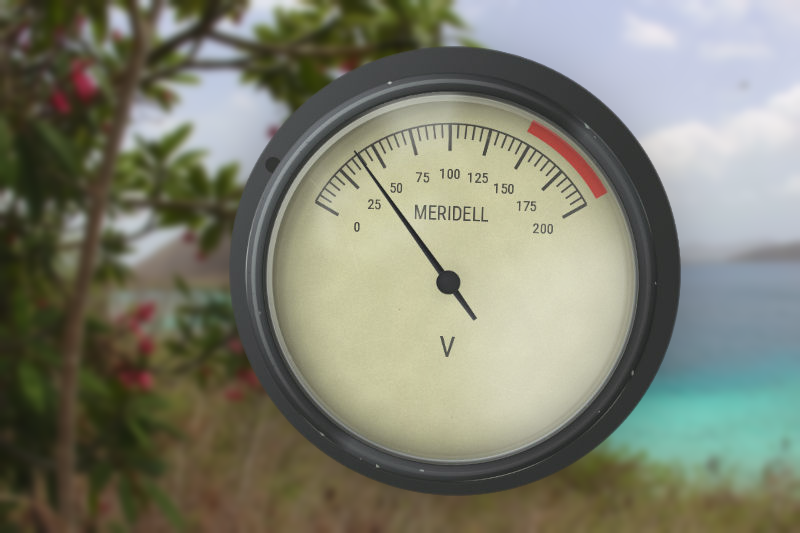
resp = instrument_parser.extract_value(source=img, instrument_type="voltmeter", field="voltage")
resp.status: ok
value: 40 V
